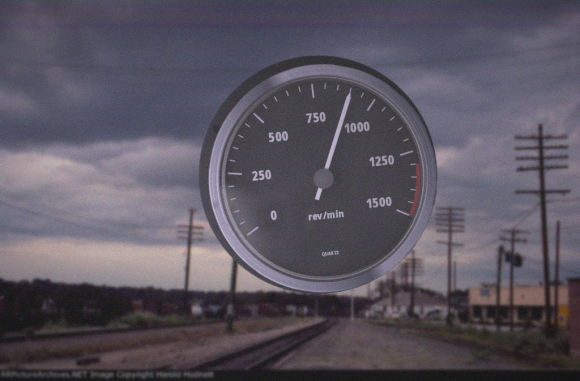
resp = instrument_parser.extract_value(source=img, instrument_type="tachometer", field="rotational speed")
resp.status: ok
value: 900 rpm
